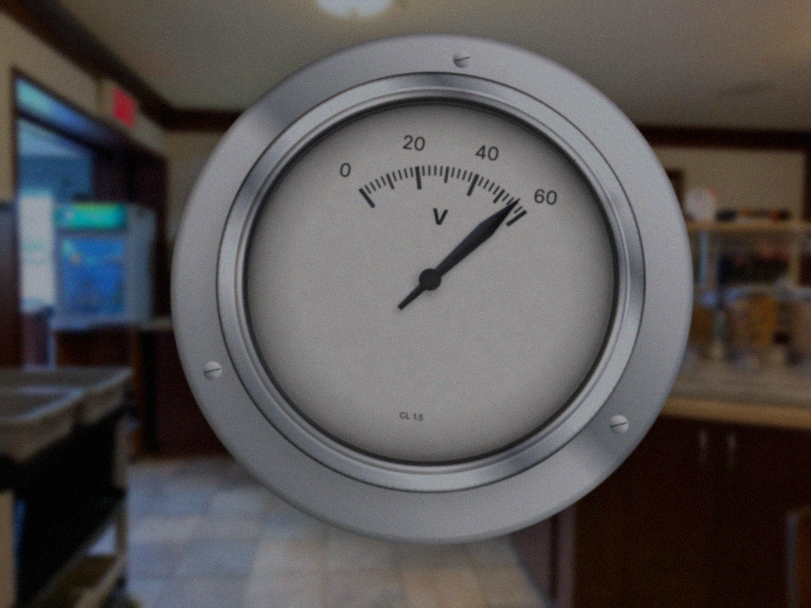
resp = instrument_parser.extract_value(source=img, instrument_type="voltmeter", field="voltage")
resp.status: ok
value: 56 V
